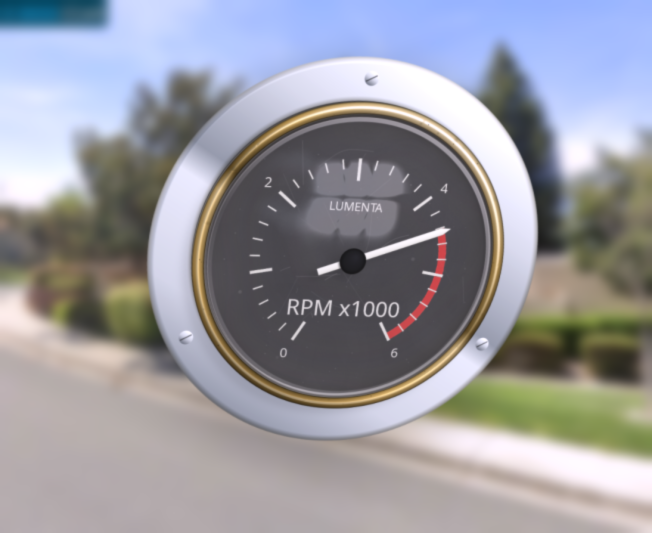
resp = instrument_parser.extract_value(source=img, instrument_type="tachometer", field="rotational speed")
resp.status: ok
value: 4400 rpm
